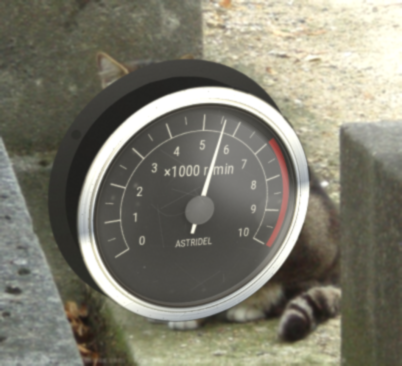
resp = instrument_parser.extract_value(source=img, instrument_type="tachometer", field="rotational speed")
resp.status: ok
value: 5500 rpm
